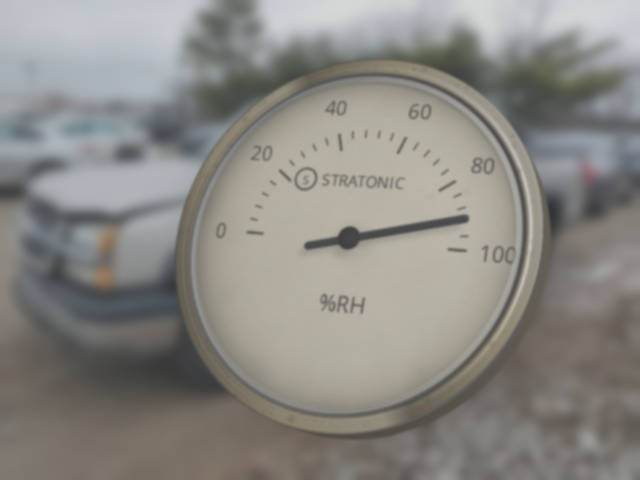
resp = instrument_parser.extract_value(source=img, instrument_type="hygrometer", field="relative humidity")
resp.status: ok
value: 92 %
